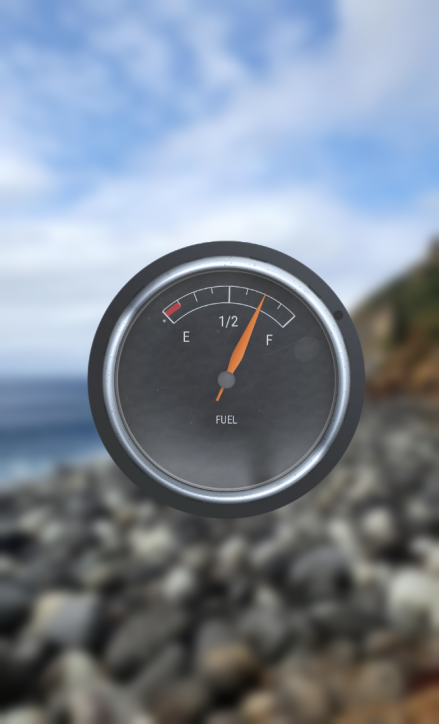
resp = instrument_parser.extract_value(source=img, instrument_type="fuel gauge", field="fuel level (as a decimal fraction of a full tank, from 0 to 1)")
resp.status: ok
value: 0.75
